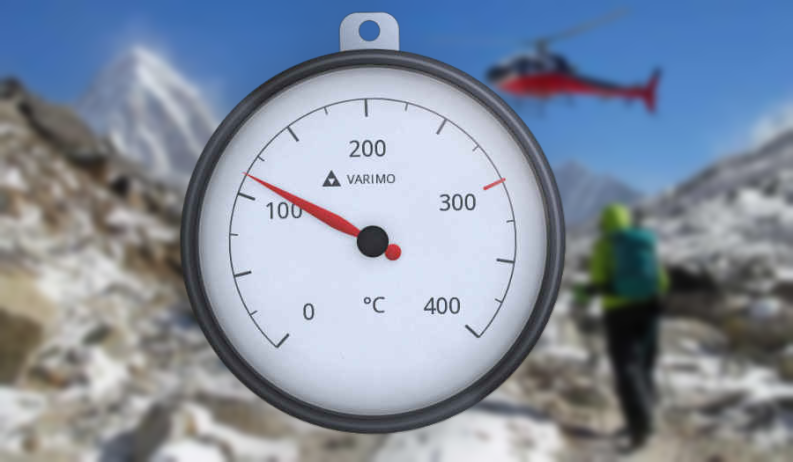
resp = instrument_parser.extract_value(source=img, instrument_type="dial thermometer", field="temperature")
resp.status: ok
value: 112.5 °C
